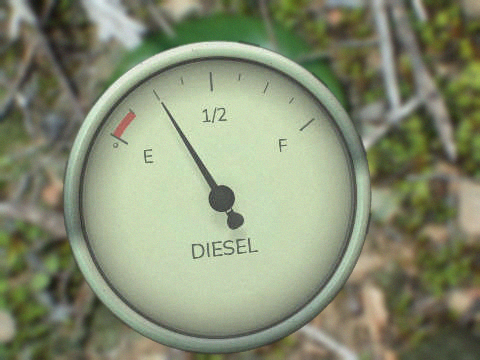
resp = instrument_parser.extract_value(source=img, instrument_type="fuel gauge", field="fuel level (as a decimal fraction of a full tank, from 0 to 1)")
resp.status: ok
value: 0.25
